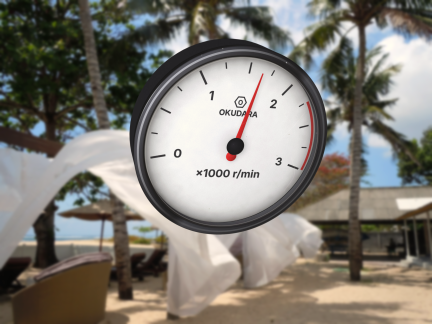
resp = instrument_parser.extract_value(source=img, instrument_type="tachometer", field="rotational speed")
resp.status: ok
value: 1625 rpm
